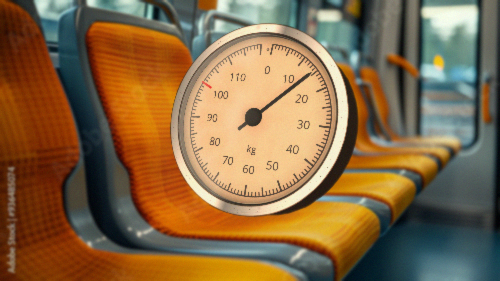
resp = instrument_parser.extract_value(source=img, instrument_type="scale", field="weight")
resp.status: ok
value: 15 kg
